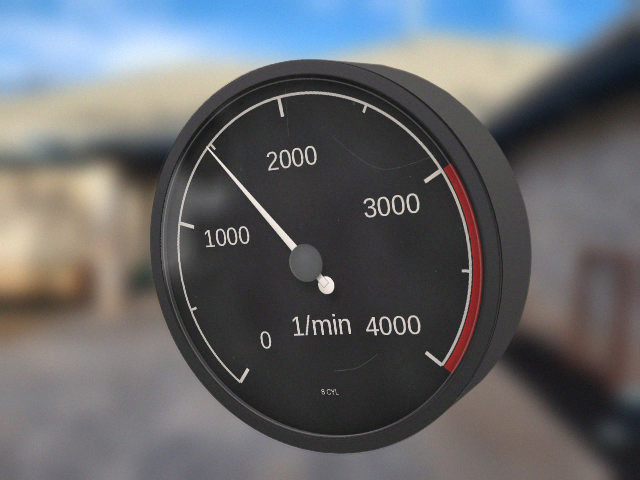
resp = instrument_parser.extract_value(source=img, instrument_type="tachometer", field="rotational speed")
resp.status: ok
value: 1500 rpm
